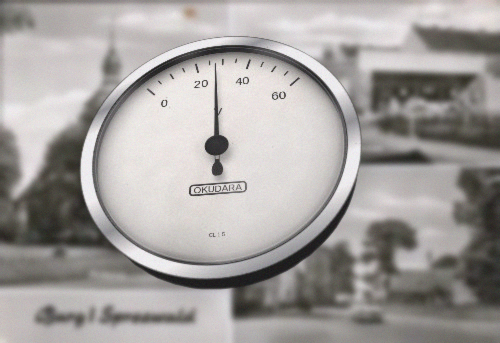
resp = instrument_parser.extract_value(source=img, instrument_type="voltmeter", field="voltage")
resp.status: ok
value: 27.5 V
